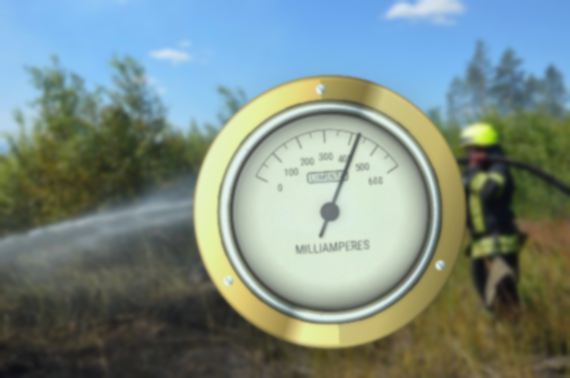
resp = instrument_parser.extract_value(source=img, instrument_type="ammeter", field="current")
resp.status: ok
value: 425 mA
